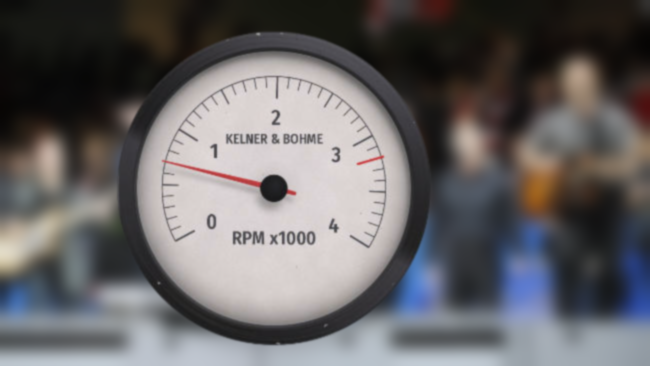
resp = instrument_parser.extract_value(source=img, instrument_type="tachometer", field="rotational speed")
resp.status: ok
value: 700 rpm
